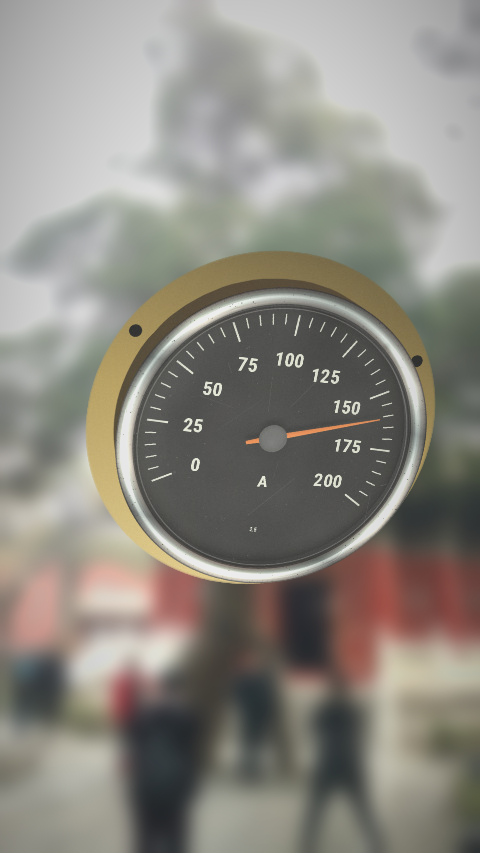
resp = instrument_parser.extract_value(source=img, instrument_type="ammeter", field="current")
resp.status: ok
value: 160 A
